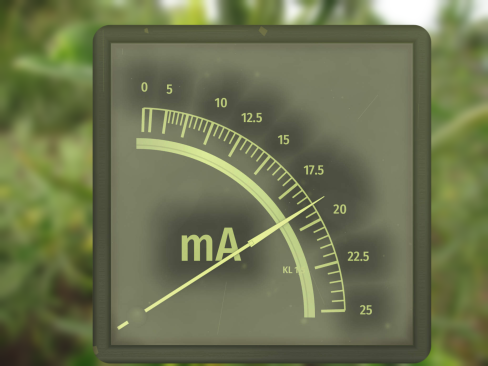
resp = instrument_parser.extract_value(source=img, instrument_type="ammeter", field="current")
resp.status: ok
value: 19 mA
